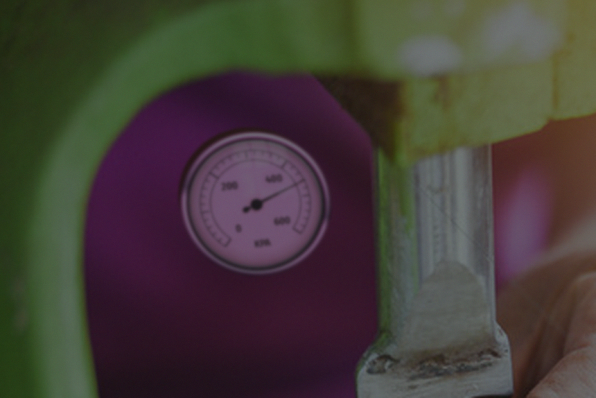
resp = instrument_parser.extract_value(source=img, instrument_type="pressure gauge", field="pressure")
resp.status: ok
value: 460 kPa
